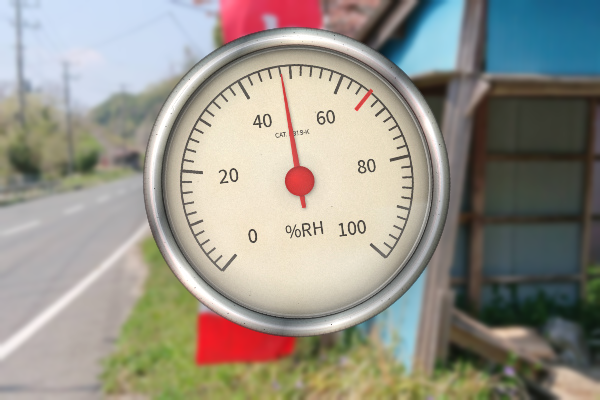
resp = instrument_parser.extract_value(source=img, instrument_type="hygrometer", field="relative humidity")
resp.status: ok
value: 48 %
